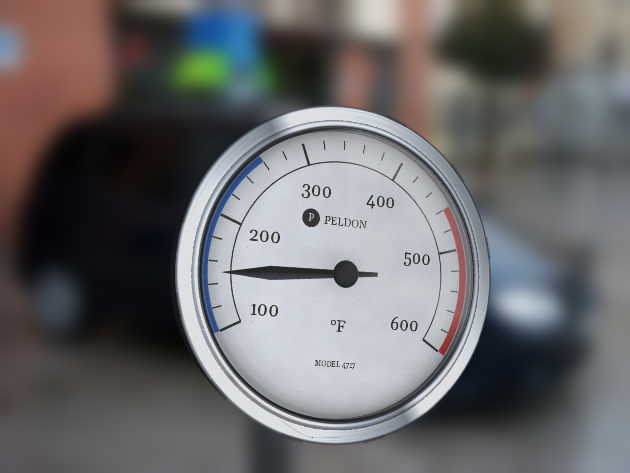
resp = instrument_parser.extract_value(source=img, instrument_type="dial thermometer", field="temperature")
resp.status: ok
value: 150 °F
